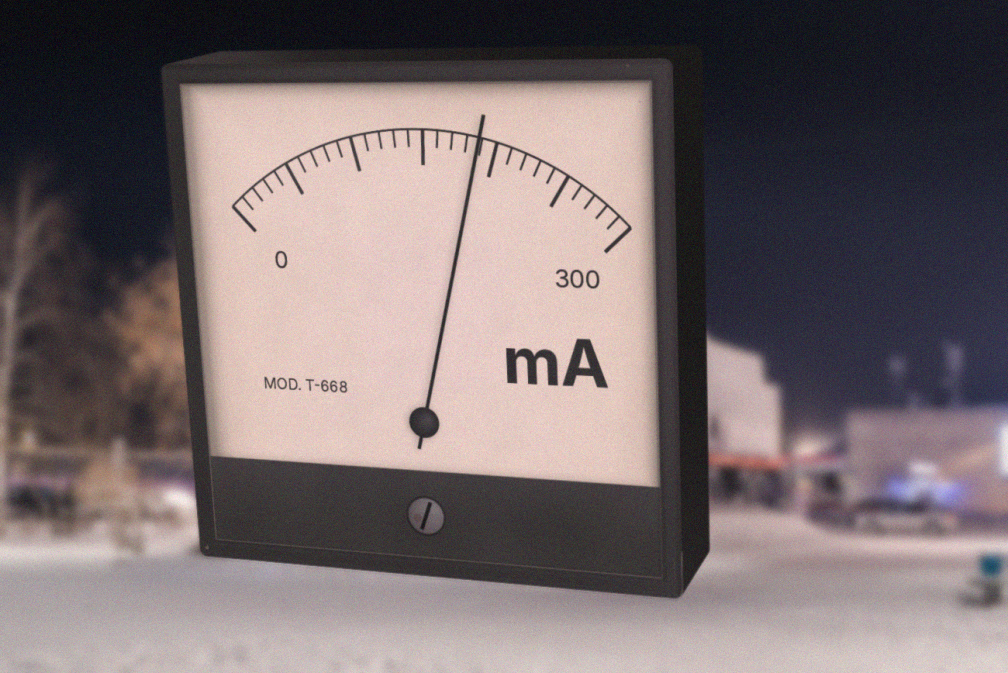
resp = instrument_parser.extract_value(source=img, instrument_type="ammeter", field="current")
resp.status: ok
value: 190 mA
